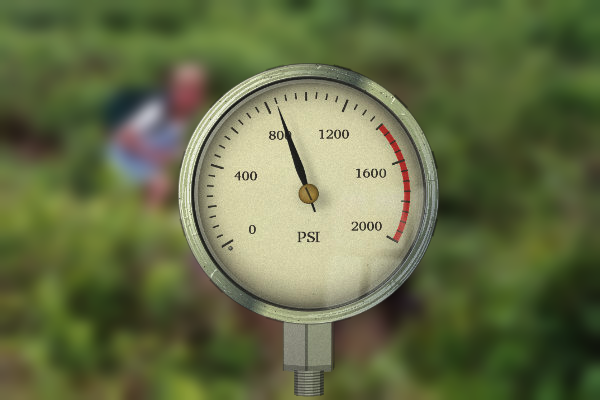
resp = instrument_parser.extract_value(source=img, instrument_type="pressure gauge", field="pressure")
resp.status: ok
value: 850 psi
